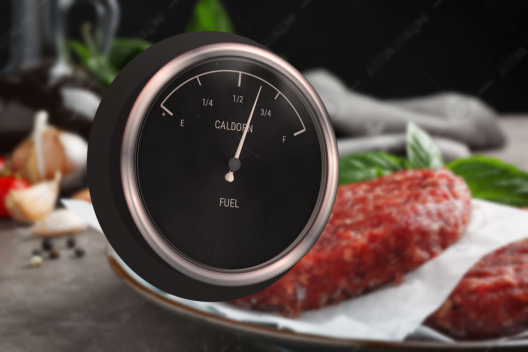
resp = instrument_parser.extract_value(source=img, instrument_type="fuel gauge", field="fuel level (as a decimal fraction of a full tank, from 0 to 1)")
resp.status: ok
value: 0.625
